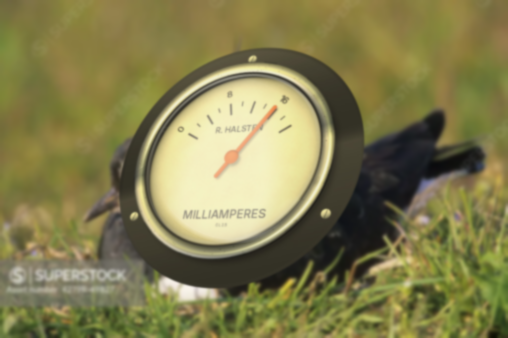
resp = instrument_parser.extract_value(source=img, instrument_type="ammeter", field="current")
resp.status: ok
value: 16 mA
